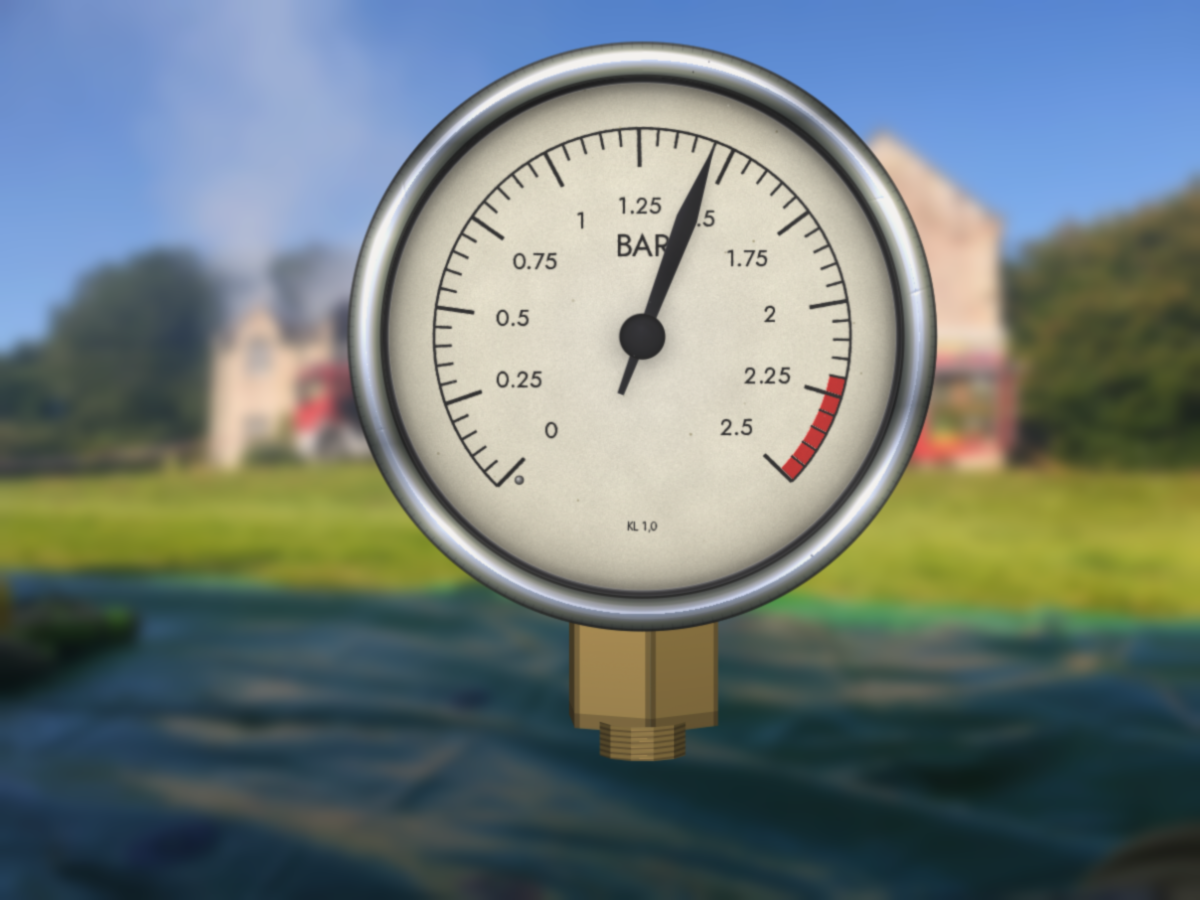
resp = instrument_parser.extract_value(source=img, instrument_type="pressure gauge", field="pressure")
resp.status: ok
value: 1.45 bar
